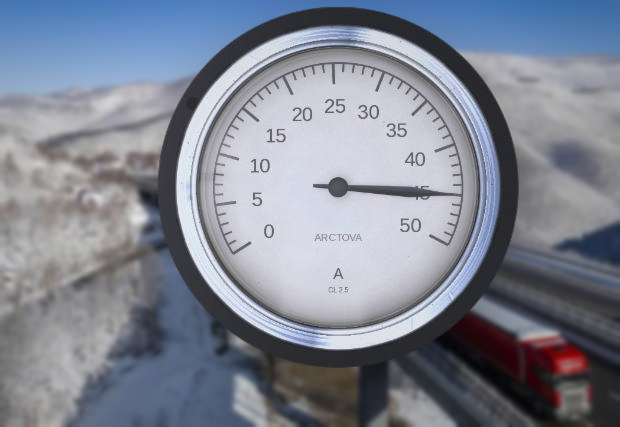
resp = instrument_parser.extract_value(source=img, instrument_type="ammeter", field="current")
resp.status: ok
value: 45 A
